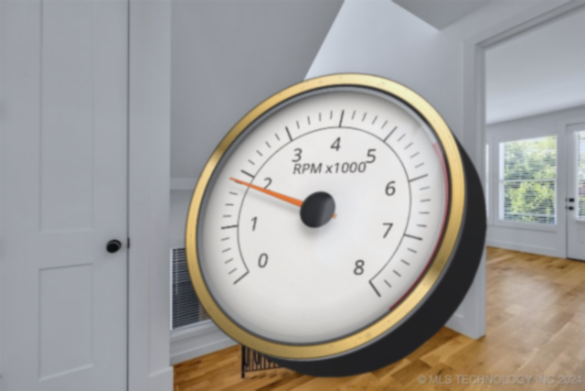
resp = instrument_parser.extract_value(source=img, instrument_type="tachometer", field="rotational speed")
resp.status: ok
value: 1800 rpm
